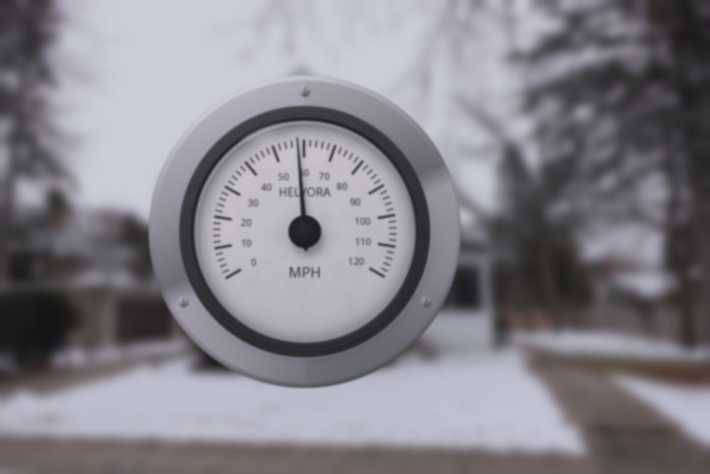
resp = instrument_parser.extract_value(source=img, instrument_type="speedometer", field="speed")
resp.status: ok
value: 58 mph
